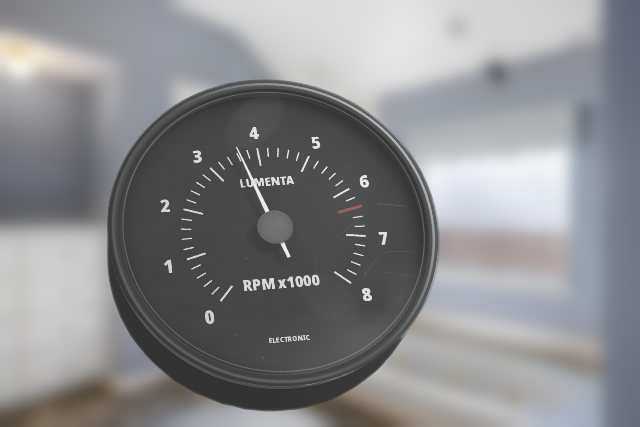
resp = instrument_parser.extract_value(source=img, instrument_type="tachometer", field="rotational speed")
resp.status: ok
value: 3600 rpm
